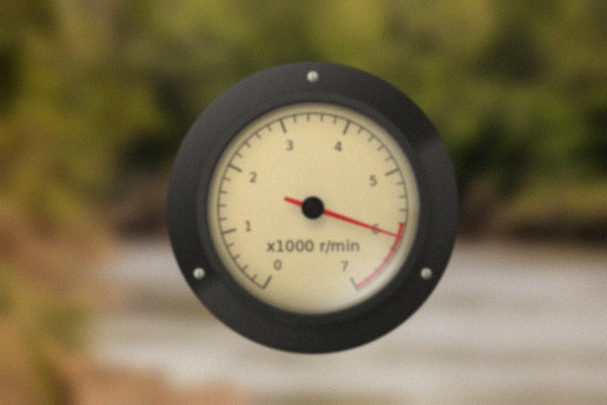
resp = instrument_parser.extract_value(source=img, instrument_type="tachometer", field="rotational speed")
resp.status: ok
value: 6000 rpm
